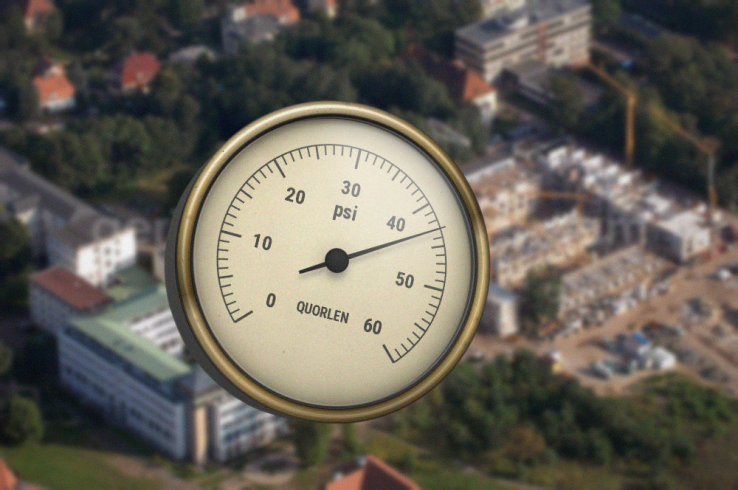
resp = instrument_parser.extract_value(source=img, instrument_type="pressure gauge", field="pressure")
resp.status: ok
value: 43 psi
